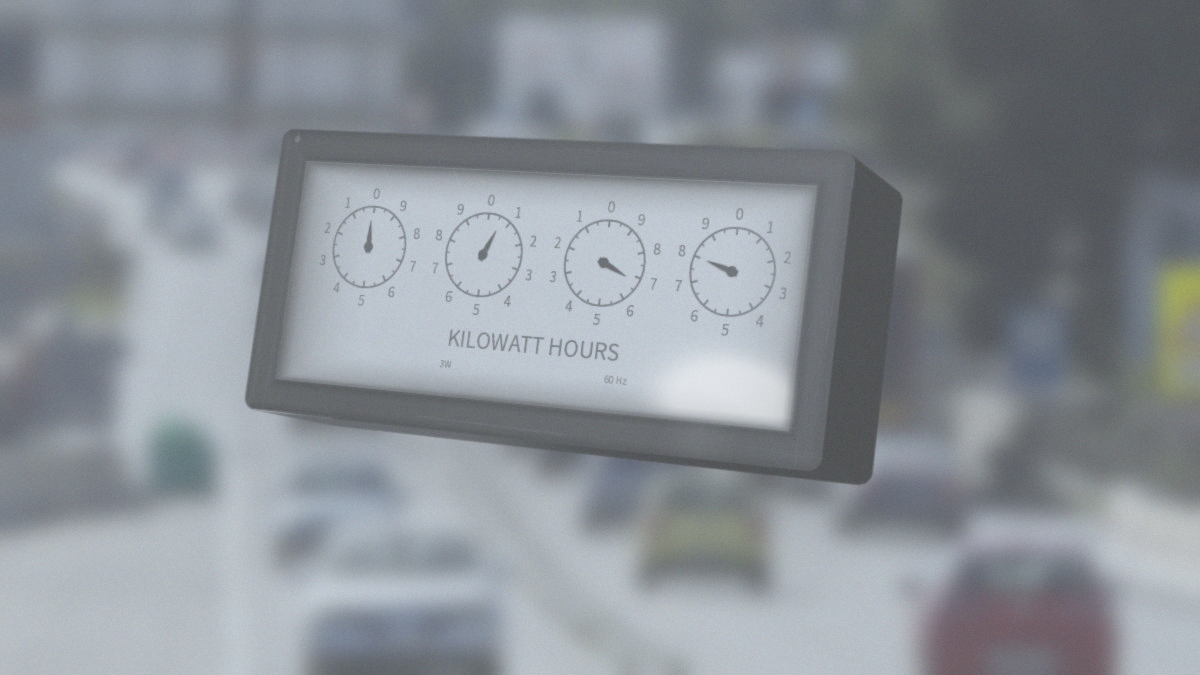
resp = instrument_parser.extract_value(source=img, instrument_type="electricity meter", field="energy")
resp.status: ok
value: 68 kWh
